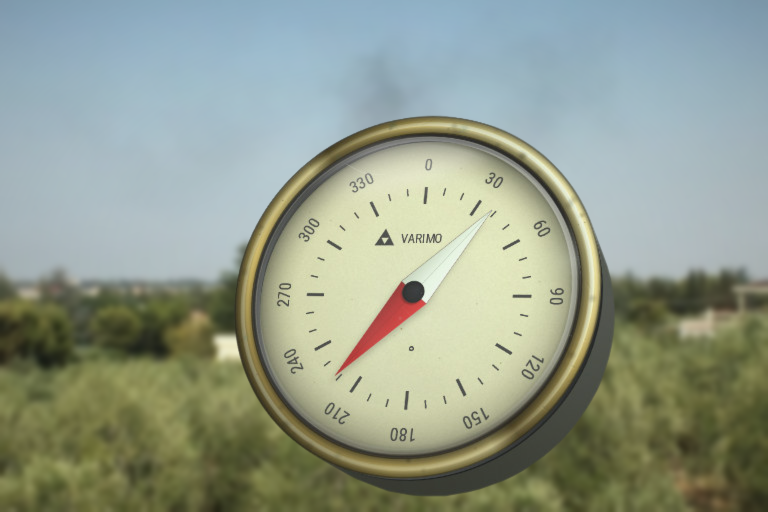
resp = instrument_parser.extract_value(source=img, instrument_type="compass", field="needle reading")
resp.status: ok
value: 220 °
